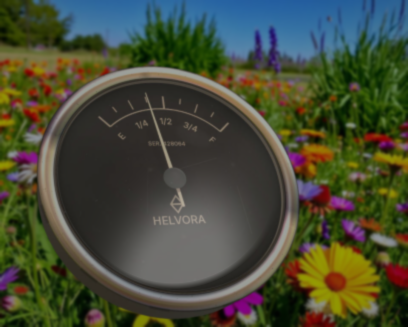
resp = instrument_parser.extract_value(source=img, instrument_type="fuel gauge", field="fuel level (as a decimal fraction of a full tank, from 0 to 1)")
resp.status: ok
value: 0.375
